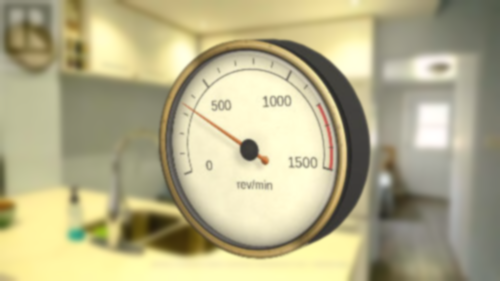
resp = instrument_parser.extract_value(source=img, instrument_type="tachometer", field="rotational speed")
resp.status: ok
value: 350 rpm
